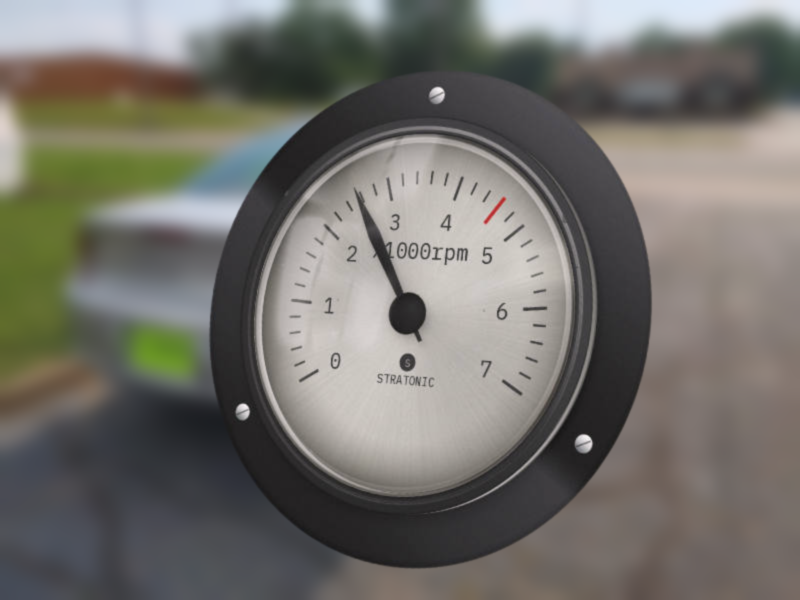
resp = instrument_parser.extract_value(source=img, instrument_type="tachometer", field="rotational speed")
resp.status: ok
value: 2600 rpm
